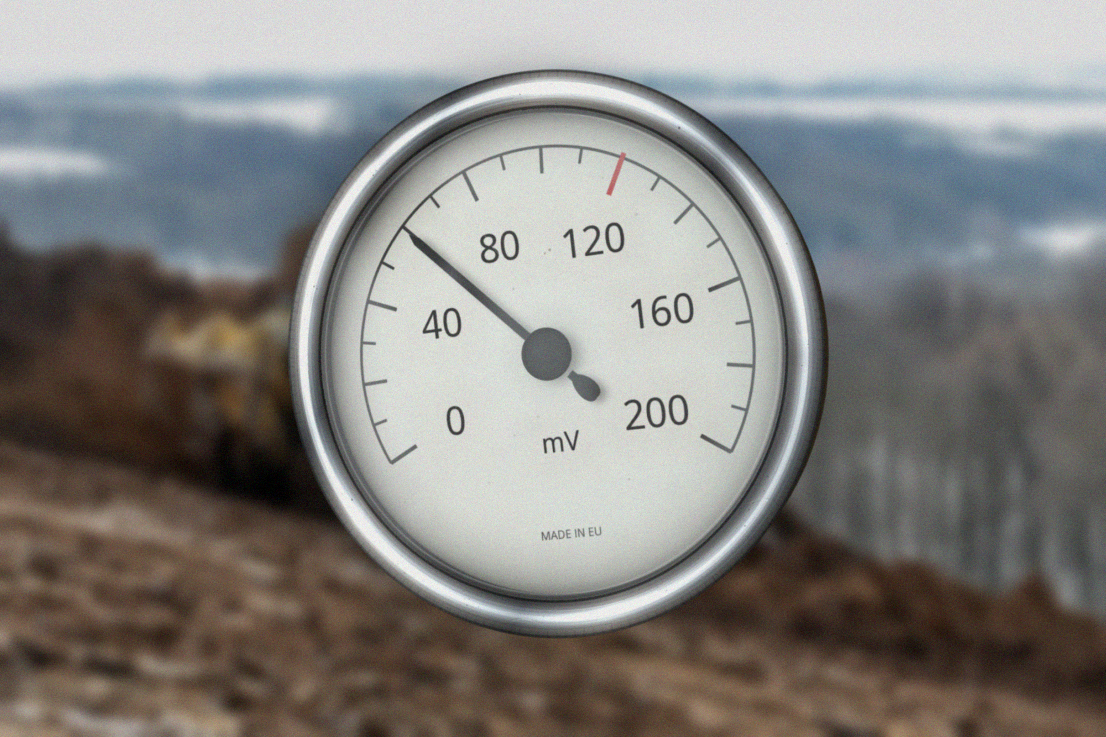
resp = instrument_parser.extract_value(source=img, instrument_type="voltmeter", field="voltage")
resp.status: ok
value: 60 mV
